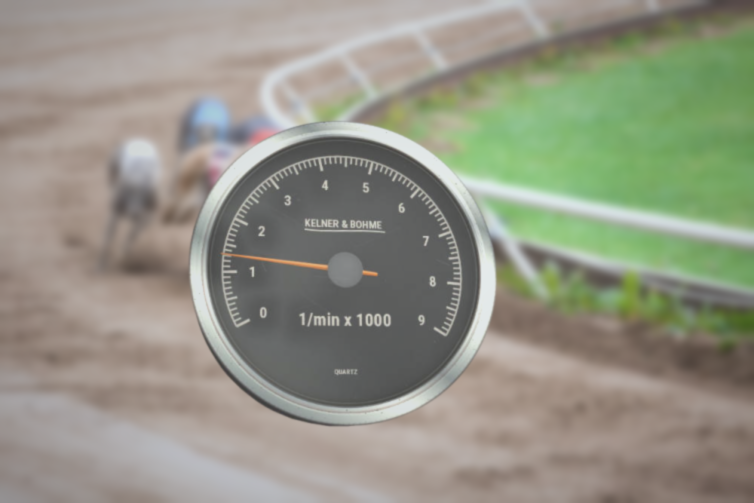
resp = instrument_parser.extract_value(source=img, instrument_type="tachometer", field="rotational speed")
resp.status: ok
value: 1300 rpm
